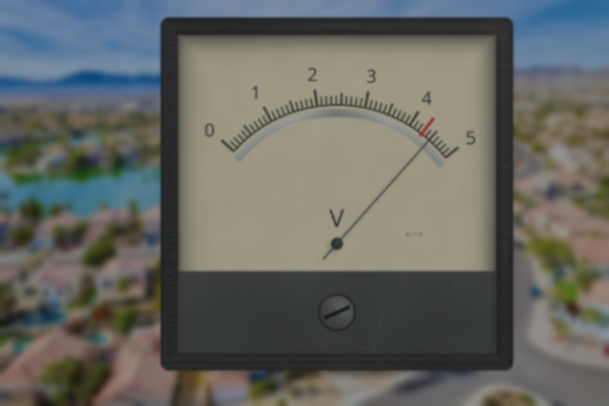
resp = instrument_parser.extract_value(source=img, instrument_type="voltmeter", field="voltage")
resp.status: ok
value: 4.5 V
